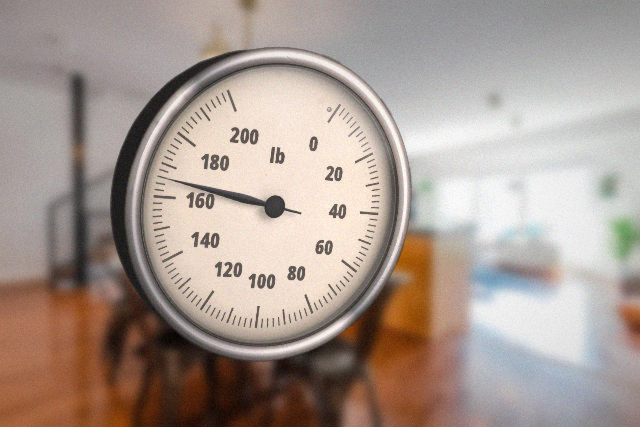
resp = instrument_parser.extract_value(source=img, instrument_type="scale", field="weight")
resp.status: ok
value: 166 lb
